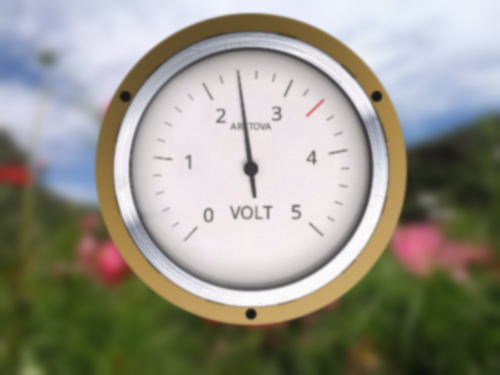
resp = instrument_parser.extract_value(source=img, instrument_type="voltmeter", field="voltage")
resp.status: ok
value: 2.4 V
